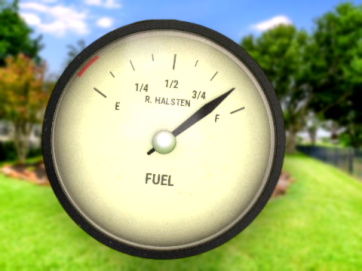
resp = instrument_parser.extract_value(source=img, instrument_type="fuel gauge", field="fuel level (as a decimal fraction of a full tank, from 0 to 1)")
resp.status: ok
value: 0.875
